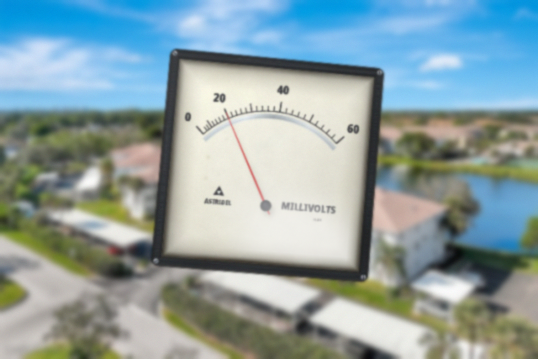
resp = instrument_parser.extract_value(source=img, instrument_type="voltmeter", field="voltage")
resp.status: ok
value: 20 mV
